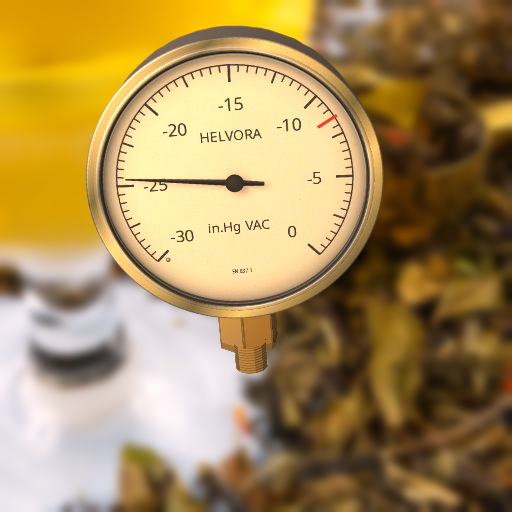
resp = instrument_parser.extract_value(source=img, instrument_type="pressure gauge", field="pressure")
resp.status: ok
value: -24.5 inHg
